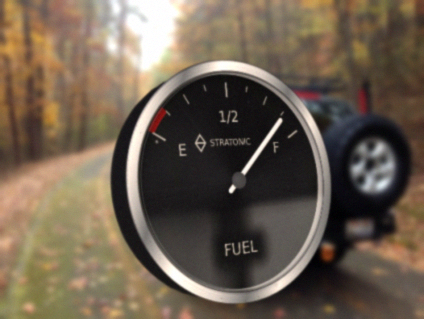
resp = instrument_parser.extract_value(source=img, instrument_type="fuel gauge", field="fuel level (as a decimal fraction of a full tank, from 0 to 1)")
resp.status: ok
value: 0.875
